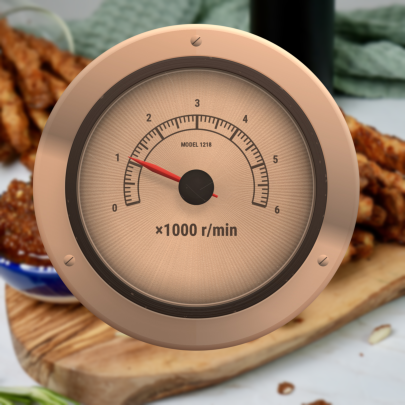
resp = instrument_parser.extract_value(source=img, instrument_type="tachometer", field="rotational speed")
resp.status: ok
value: 1100 rpm
